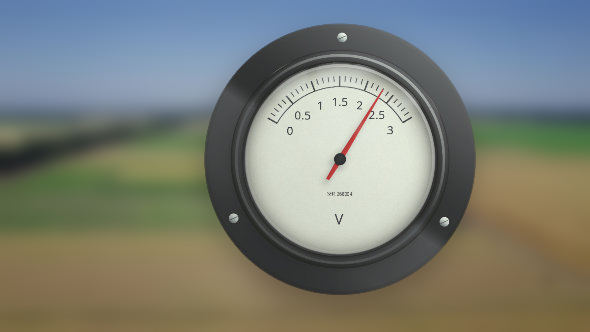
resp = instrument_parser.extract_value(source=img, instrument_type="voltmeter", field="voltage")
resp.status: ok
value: 2.3 V
